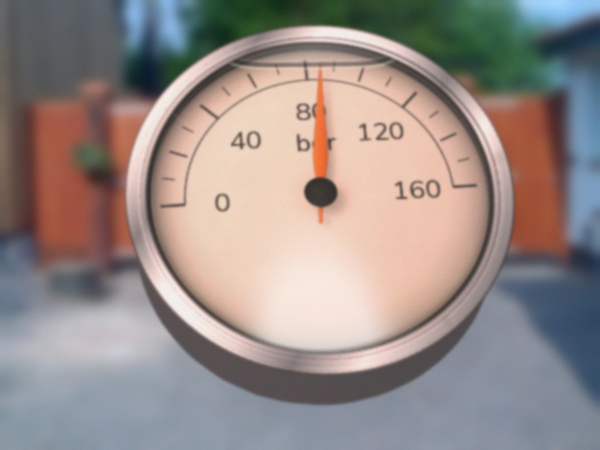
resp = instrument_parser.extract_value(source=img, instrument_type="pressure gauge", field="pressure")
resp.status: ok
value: 85 bar
